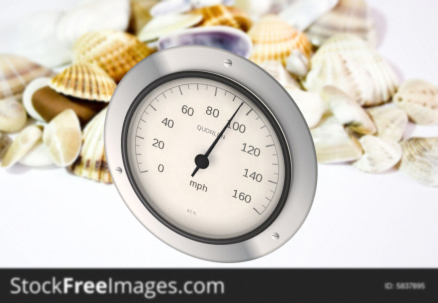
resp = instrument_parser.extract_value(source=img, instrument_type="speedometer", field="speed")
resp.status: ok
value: 95 mph
